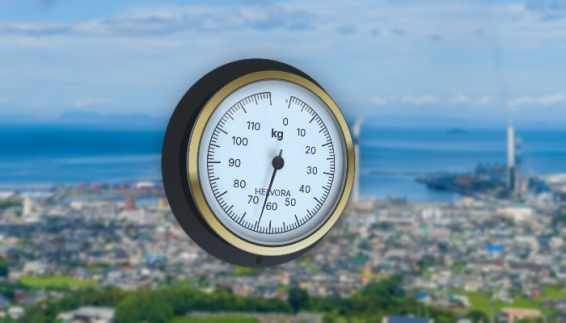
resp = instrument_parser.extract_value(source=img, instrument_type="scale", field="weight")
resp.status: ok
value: 65 kg
